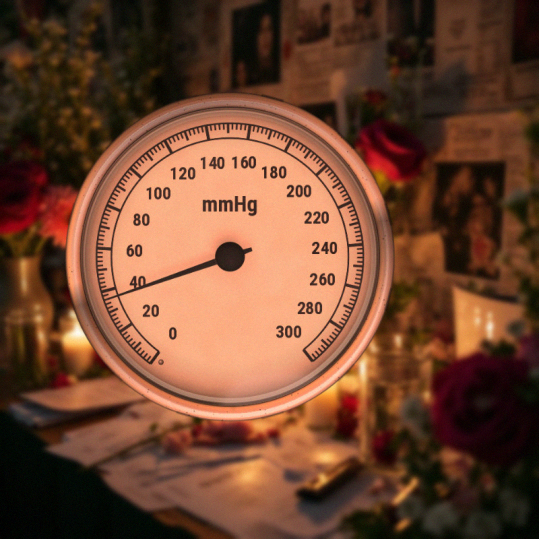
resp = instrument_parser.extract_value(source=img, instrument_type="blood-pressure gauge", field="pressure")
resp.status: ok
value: 36 mmHg
